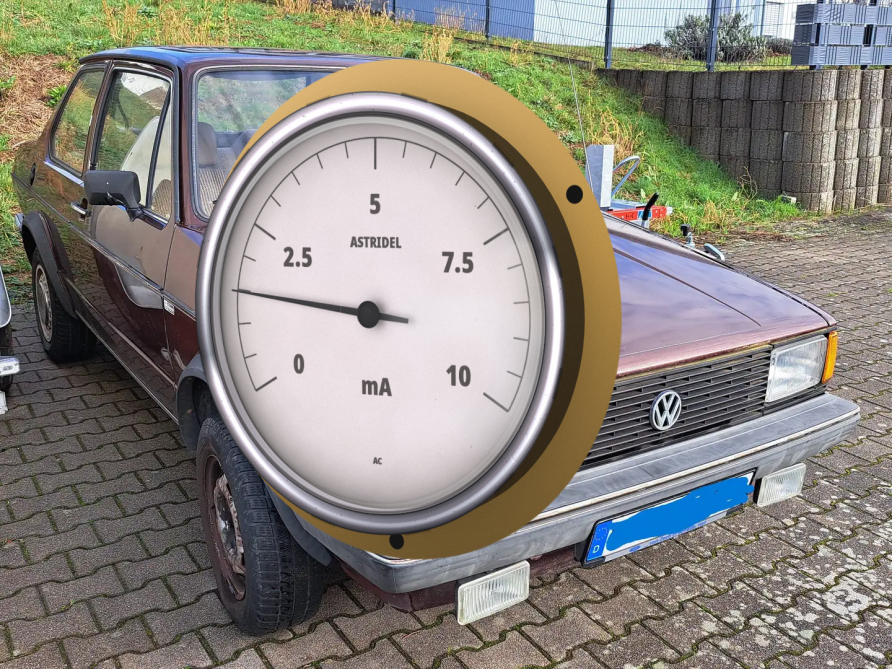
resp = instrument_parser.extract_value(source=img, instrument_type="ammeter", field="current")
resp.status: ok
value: 1.5 mA
